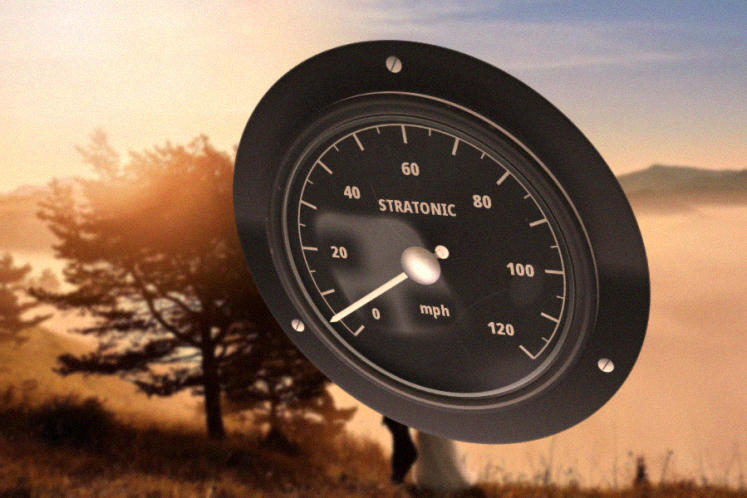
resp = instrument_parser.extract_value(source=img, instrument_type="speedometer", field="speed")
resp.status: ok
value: 5 mph
